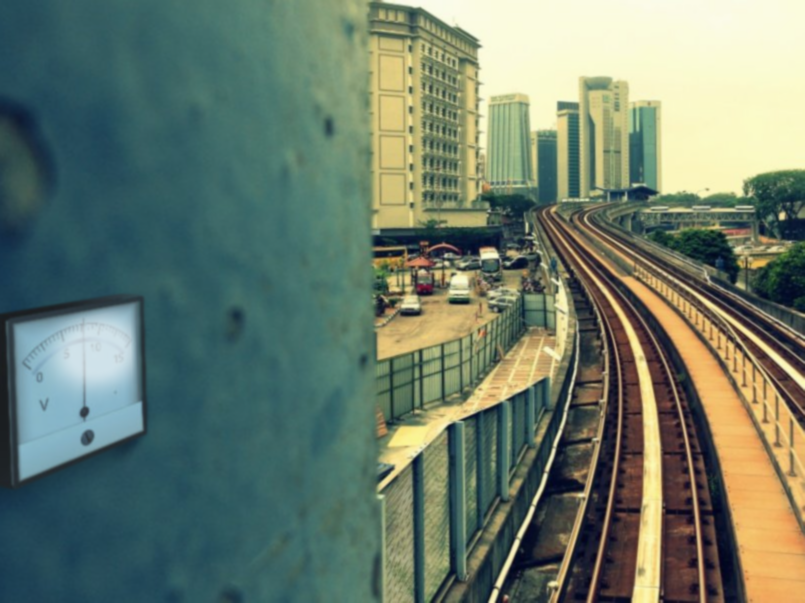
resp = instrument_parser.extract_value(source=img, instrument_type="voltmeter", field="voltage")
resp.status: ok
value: 7.5 V
